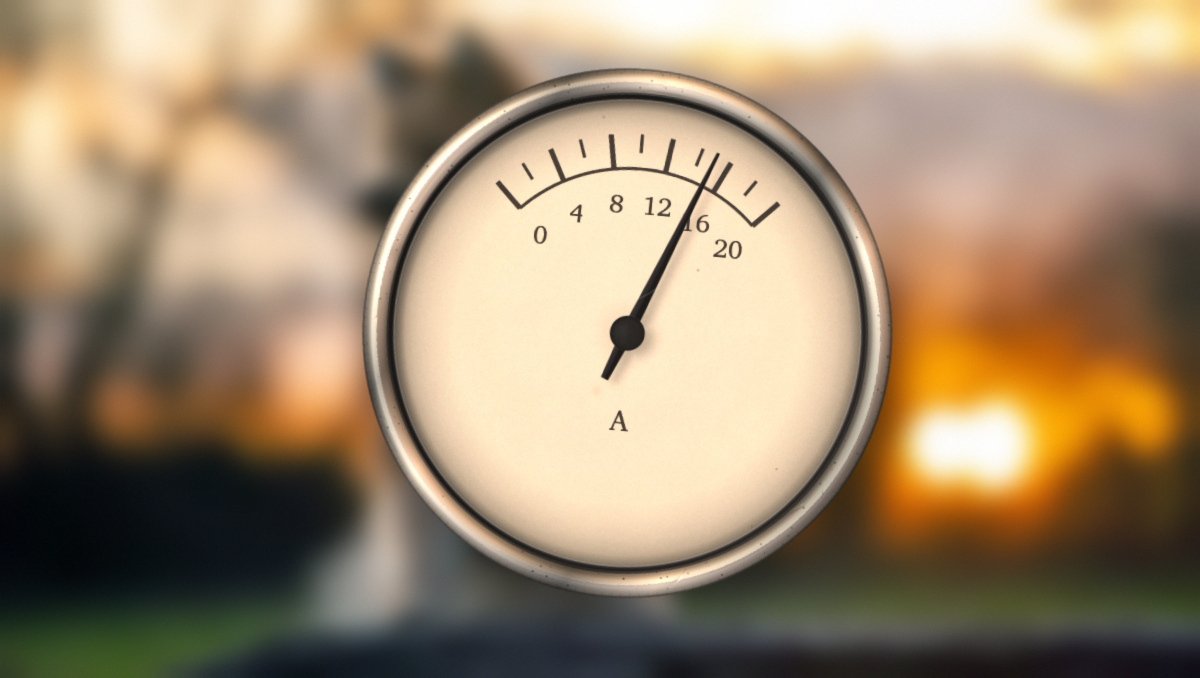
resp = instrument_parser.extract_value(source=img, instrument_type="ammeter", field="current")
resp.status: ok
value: 15 A
